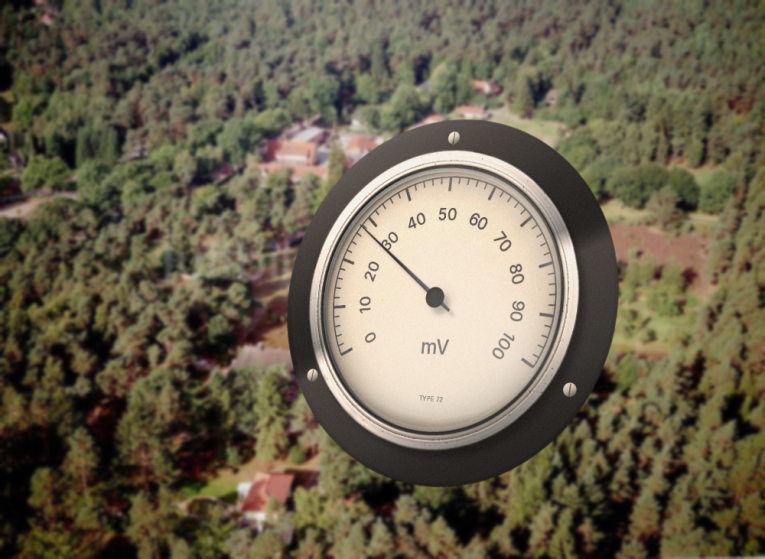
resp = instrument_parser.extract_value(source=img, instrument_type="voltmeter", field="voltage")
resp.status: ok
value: 28 mV
